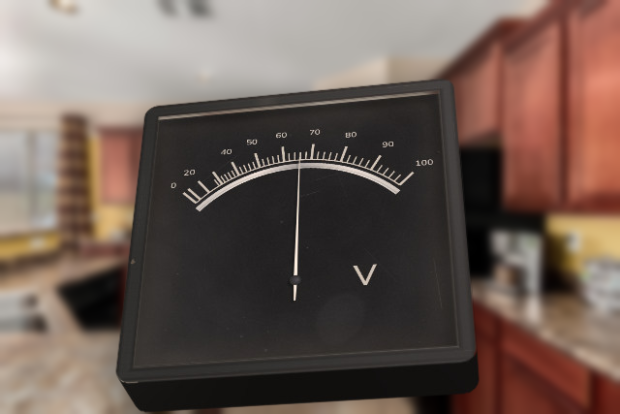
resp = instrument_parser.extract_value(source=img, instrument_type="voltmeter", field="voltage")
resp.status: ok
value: 66 V
